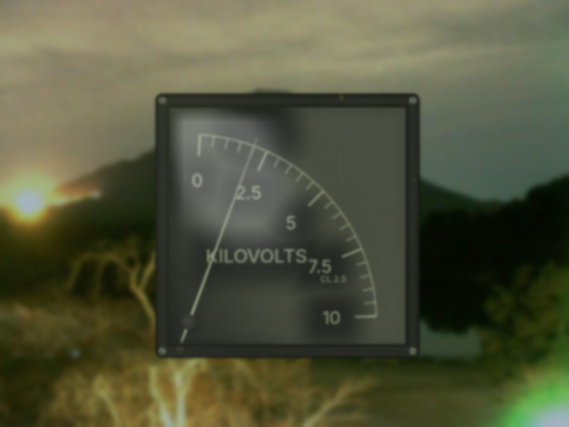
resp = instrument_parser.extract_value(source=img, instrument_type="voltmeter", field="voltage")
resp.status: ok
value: 2 kV
